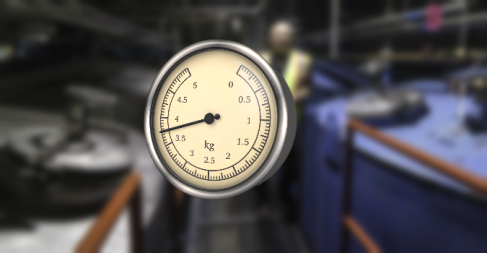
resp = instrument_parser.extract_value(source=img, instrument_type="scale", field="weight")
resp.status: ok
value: 3.75 kg
